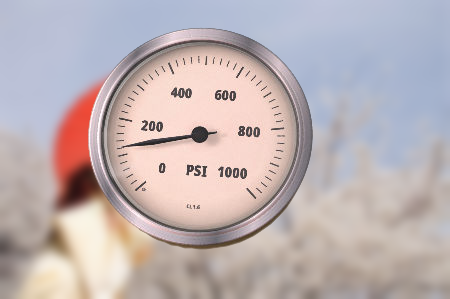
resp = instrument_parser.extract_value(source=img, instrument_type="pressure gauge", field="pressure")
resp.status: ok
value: 120 psi
